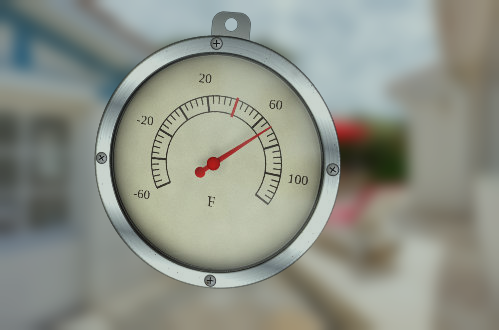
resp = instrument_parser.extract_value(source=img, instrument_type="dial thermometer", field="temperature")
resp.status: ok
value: 68 °F
